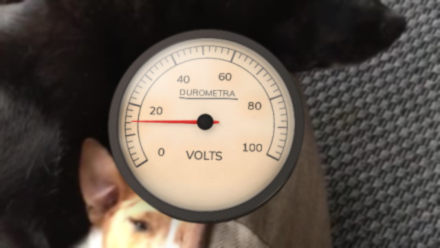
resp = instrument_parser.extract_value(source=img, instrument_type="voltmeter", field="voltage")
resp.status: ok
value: 14 V
